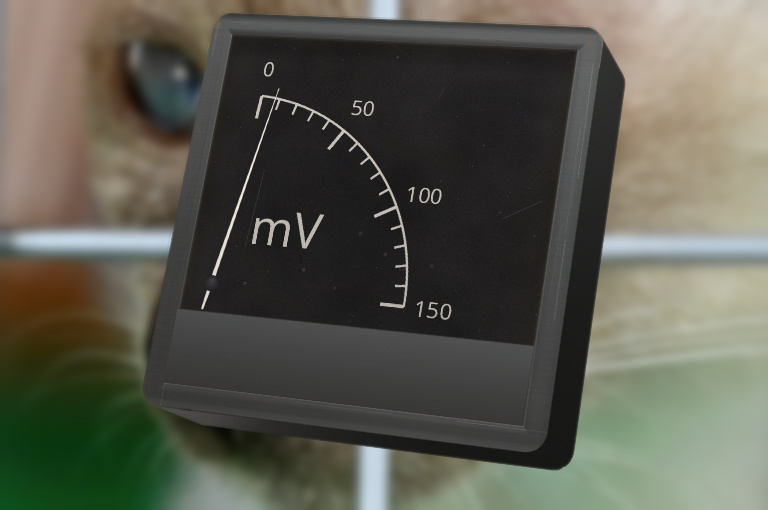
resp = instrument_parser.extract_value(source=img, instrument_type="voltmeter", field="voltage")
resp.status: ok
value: 10 mV
